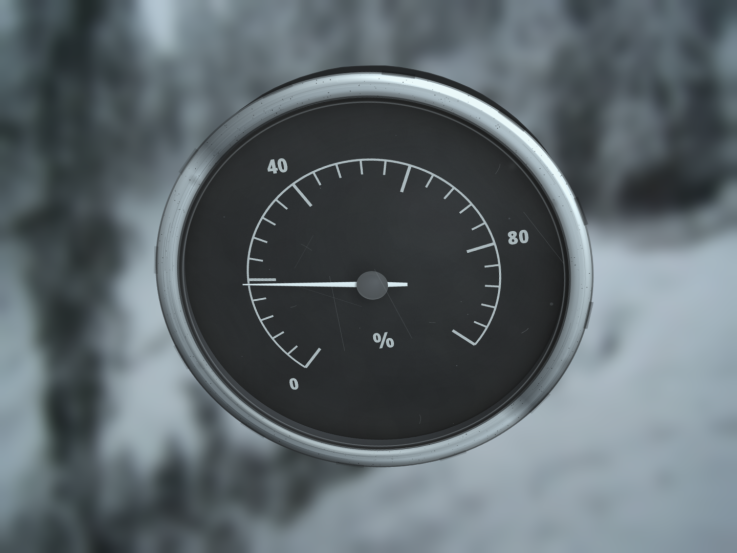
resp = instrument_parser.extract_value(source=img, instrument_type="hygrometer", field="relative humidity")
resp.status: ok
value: 20 %
